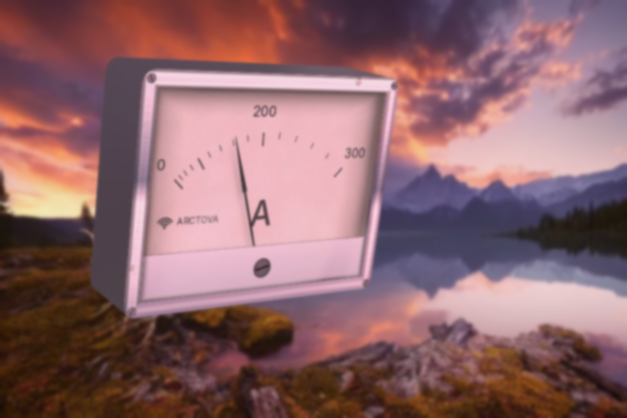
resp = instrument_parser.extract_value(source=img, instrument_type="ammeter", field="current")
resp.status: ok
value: 160 A
